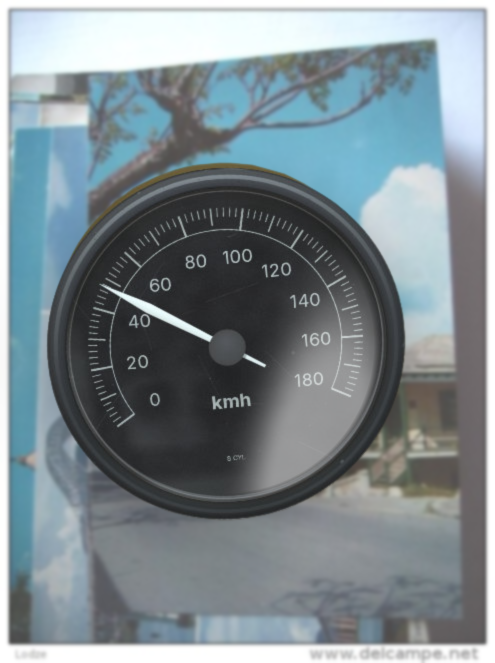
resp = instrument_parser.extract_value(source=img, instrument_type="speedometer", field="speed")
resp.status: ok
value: 48 km/h
